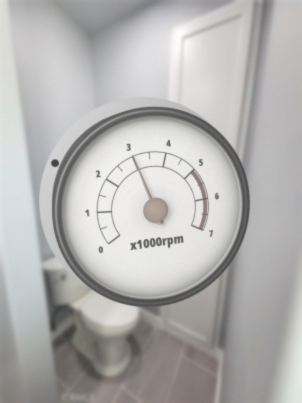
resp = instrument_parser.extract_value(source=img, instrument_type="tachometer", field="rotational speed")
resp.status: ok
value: 3000 rpm
